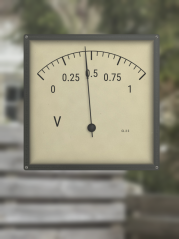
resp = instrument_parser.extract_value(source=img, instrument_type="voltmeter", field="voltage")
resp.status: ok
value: 0.45 V
